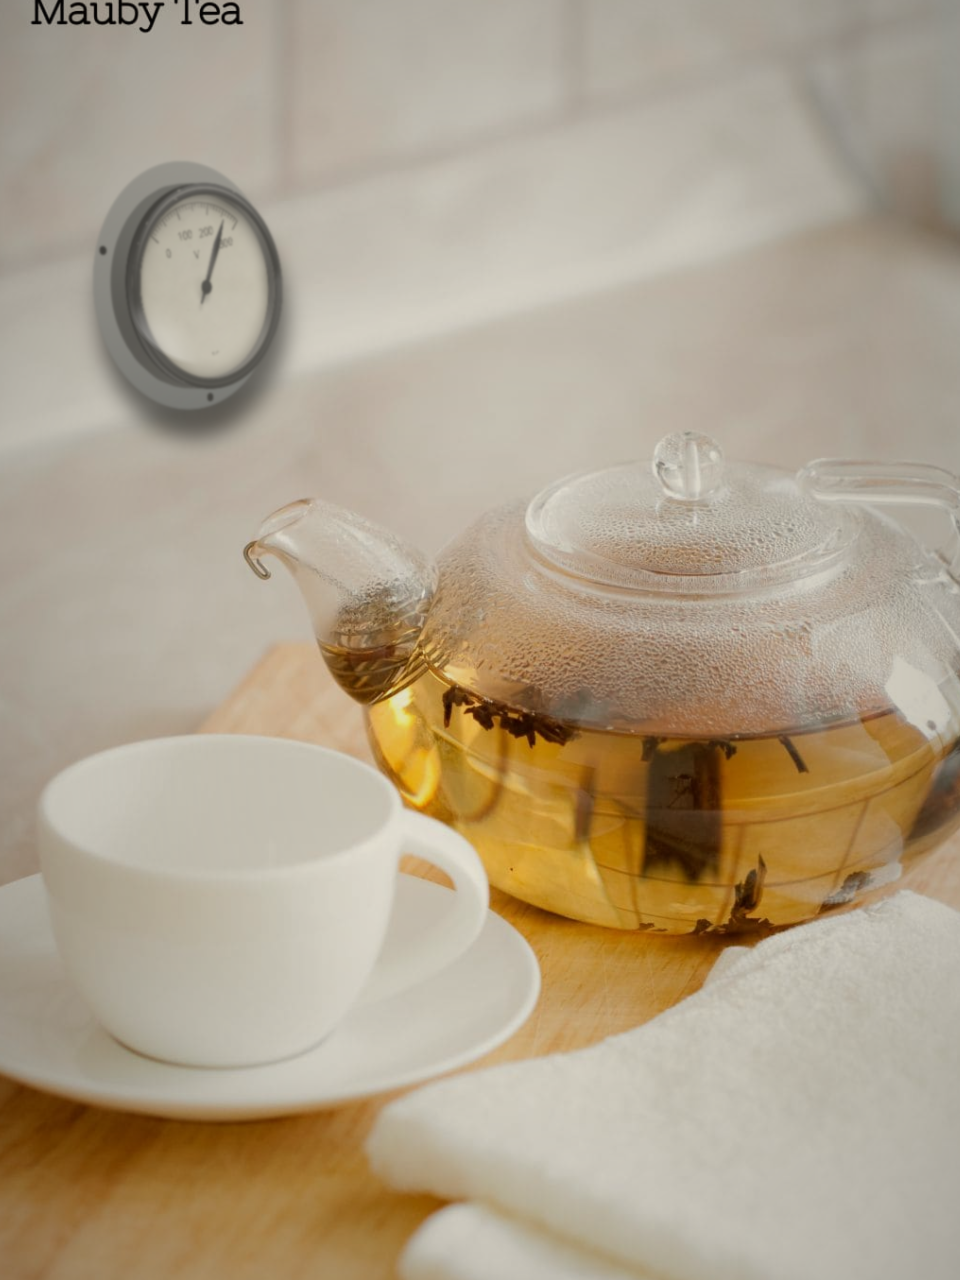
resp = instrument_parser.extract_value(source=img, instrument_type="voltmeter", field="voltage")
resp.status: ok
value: 250 V
